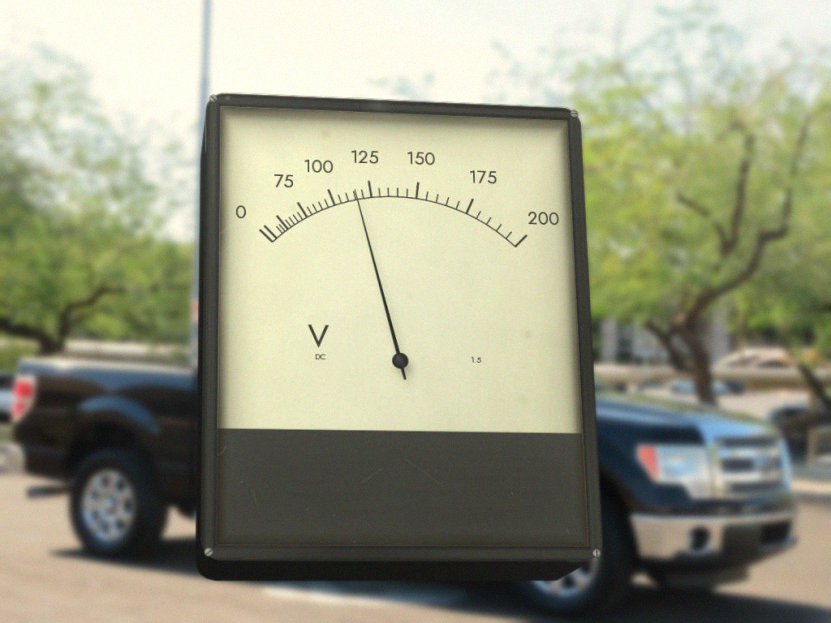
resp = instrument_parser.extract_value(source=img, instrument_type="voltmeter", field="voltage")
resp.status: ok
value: 115 V
